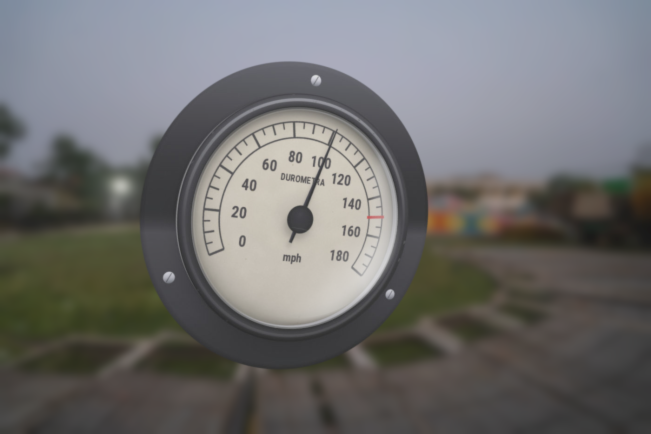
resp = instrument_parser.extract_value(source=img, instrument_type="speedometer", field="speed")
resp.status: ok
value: 100 mph
